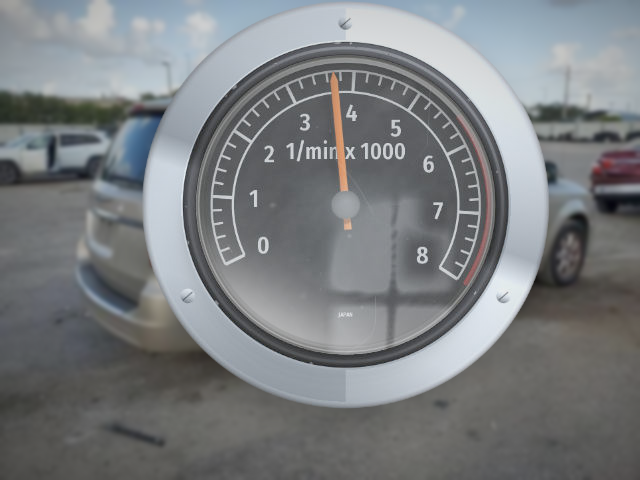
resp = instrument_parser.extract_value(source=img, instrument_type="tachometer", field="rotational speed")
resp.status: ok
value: 3700 rpm
